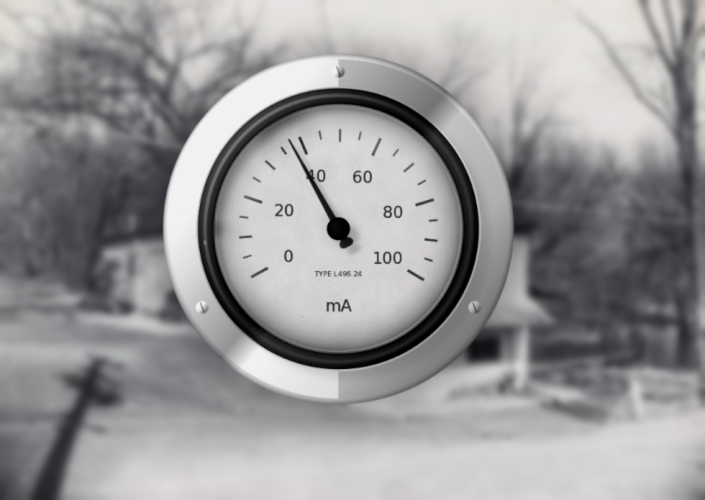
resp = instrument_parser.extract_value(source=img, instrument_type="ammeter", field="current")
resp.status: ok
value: 37.5 mA
